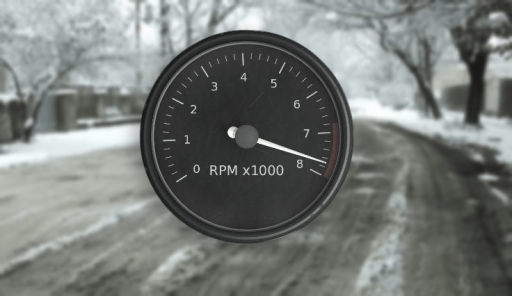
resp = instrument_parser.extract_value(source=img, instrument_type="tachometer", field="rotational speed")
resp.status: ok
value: 7700 rpm
